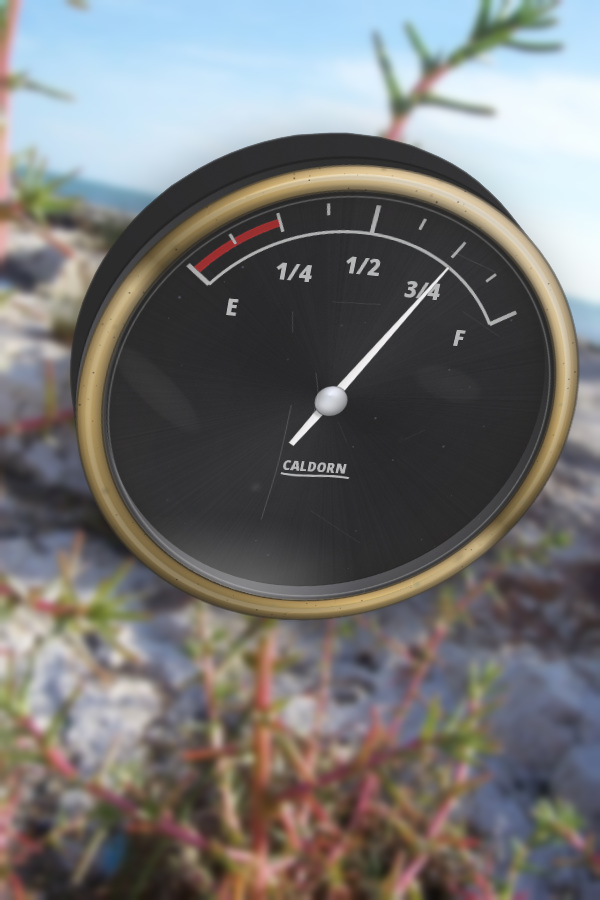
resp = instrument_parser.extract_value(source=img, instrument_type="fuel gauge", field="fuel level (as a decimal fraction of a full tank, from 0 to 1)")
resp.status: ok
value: 0.75
